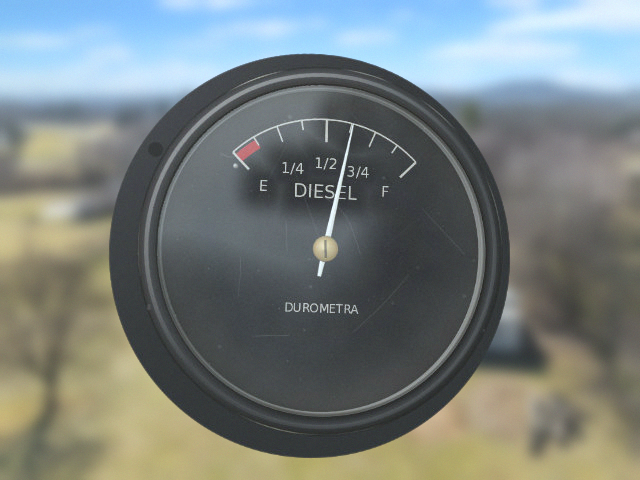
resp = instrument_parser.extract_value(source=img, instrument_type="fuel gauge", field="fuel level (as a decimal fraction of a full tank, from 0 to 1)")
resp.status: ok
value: 0.625
